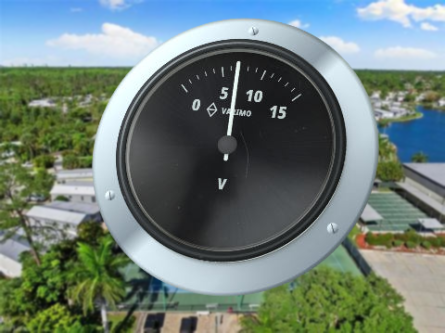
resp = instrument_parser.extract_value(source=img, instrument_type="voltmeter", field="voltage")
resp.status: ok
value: 7 V
